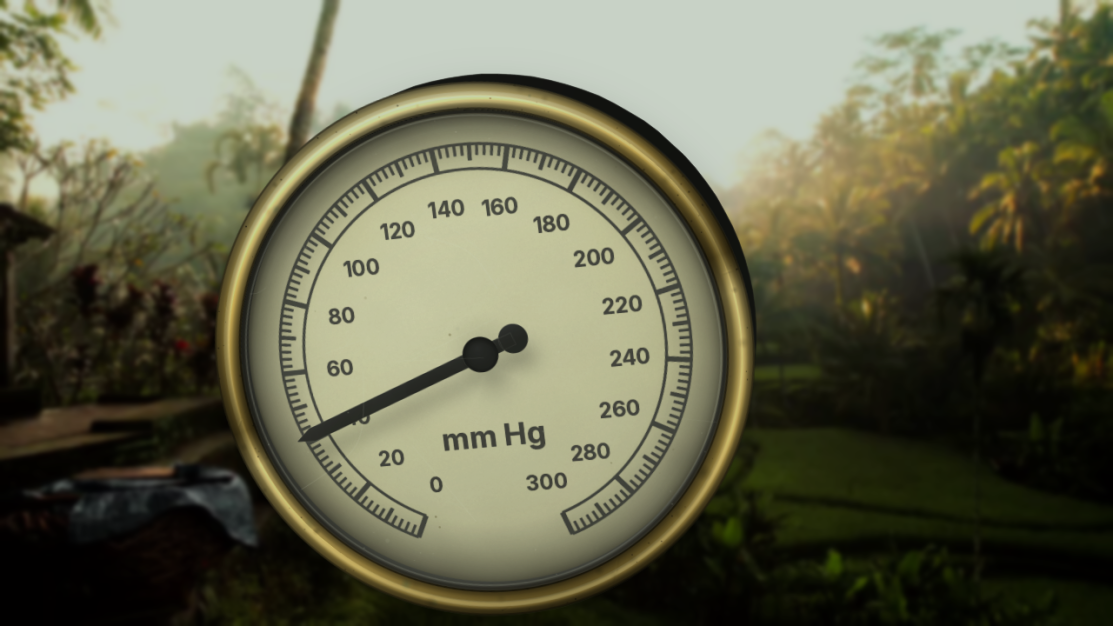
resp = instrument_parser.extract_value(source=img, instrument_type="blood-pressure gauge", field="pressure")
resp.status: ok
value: 42 mmHg
